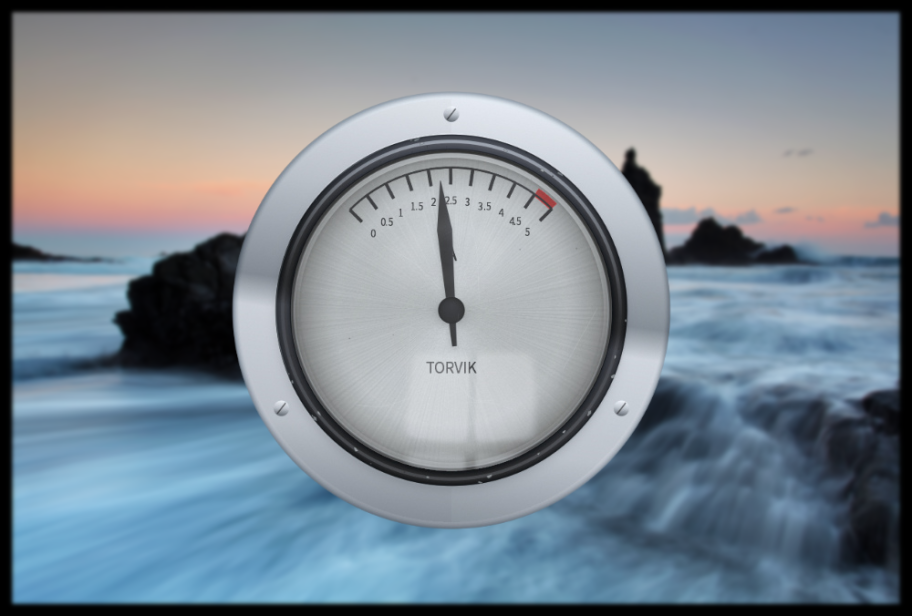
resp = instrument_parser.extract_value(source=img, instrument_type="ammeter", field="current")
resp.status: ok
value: 2.25 A
